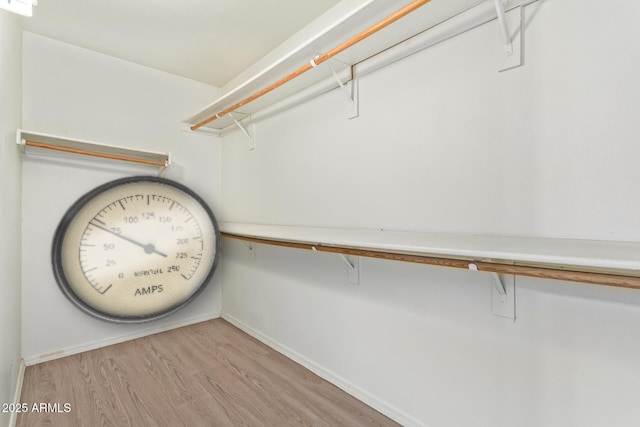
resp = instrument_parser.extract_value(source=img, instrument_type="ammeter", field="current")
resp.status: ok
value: 70 A
